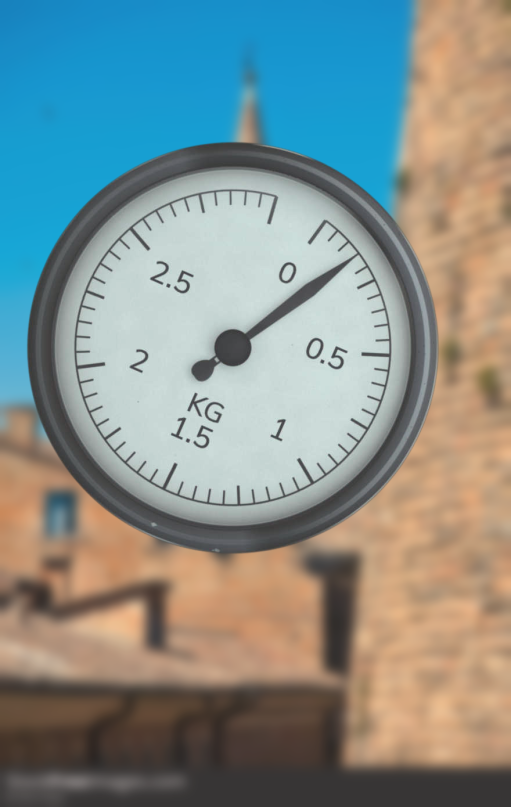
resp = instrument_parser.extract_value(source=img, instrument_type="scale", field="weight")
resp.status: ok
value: 0.15 kg
